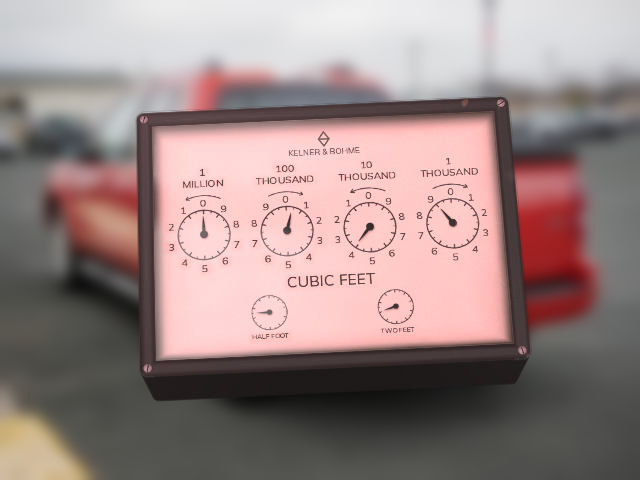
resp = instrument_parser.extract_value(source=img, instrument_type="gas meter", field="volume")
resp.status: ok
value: 3900 ft³
